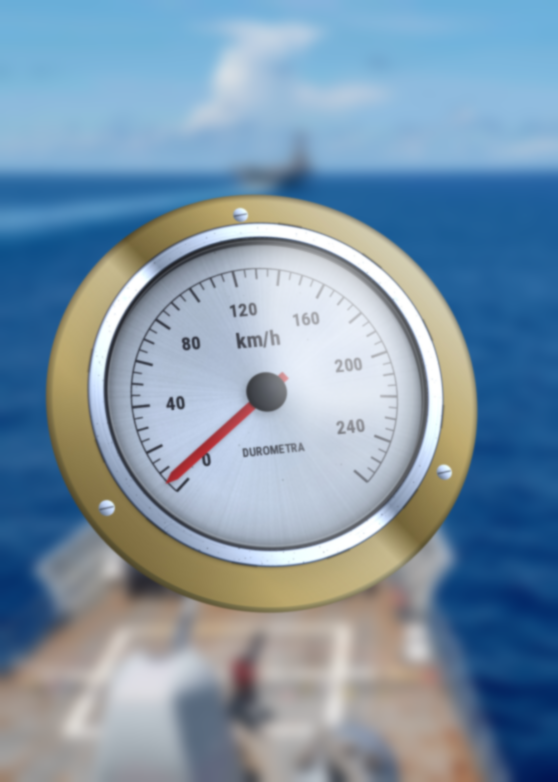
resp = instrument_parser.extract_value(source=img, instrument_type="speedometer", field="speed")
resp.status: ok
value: 5 km/h
